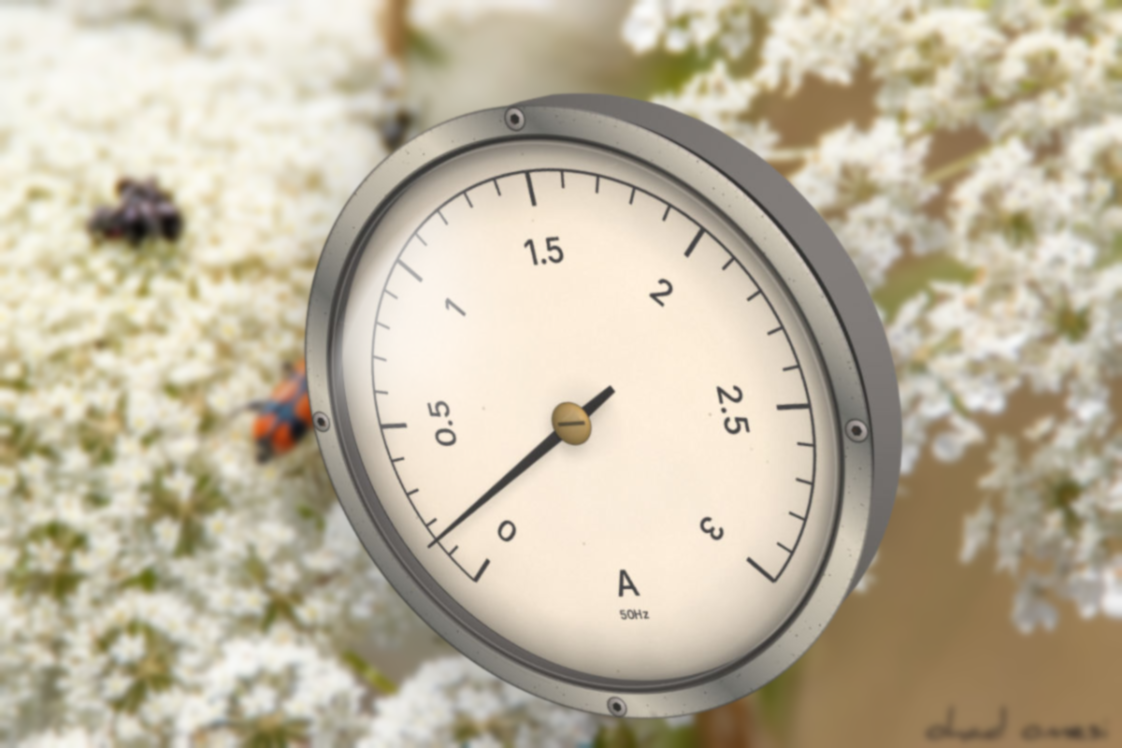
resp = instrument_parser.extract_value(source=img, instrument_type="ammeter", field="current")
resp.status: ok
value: 0.15 A
